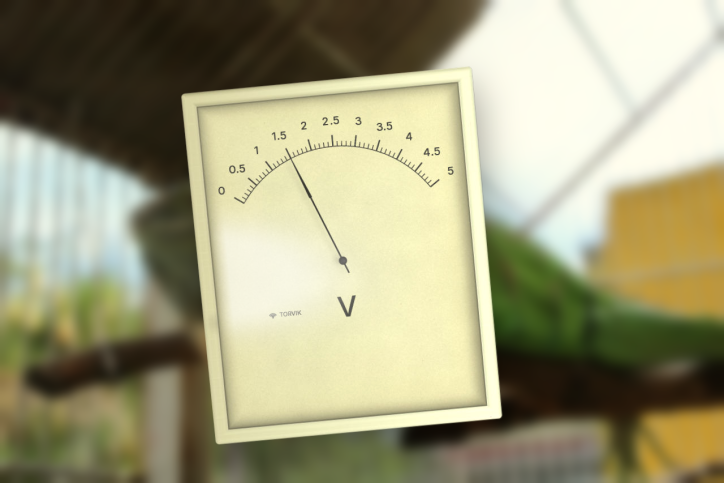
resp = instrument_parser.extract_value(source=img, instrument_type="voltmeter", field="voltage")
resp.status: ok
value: 1.5 V
